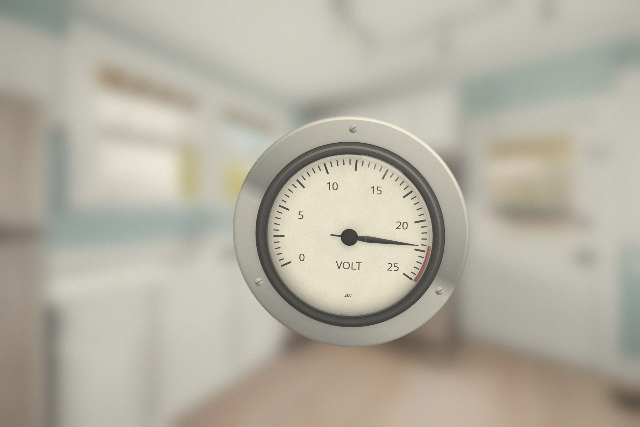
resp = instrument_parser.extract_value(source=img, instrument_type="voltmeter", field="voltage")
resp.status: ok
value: 22 V
